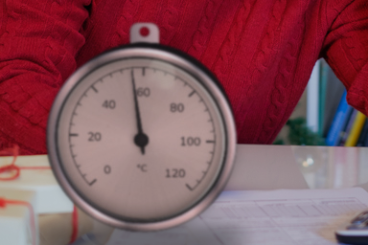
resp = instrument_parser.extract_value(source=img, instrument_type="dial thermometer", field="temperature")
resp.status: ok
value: 56 °C
